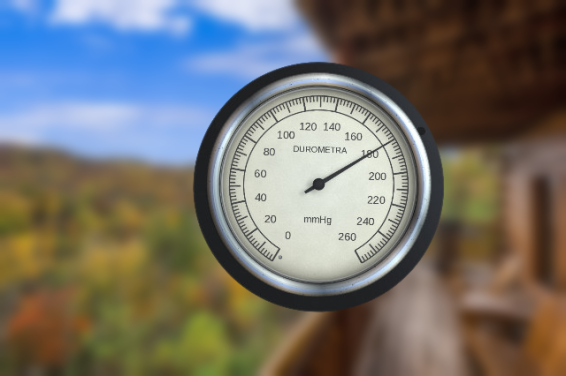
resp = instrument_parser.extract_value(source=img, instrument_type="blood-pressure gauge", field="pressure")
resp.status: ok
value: 180 mmHg
